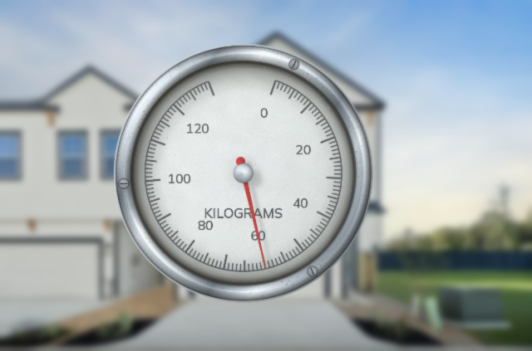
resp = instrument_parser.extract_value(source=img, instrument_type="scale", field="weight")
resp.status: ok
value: 60 kg
